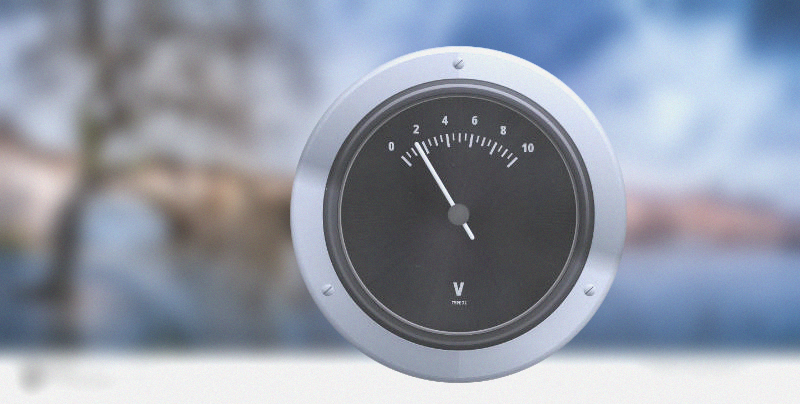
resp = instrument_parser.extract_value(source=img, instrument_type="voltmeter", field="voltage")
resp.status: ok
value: 1.5 V
